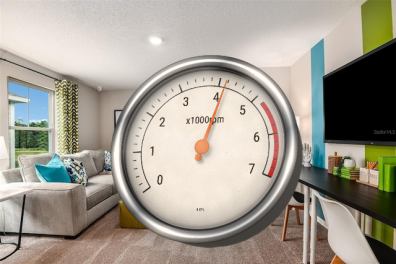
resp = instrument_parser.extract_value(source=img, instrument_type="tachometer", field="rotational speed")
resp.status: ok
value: 4200 rpm
